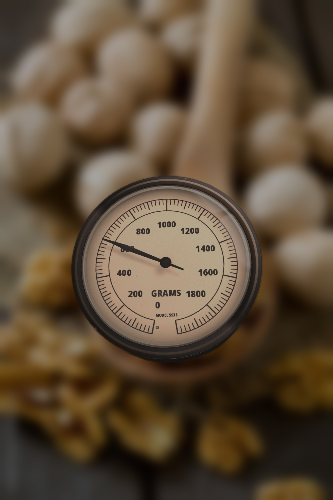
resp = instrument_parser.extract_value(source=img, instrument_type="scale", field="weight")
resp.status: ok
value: 600 g
